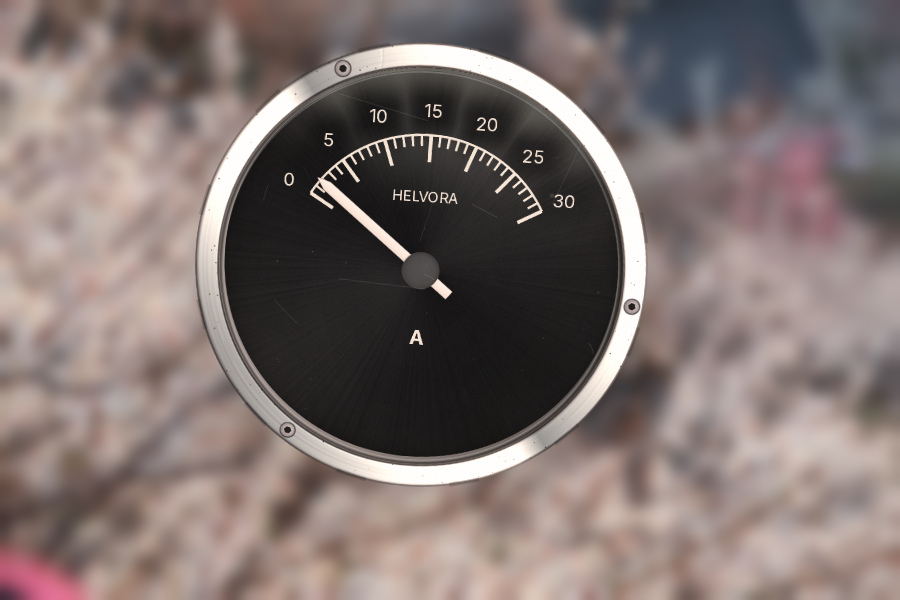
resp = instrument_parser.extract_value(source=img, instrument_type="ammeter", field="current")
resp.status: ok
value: 2 A
